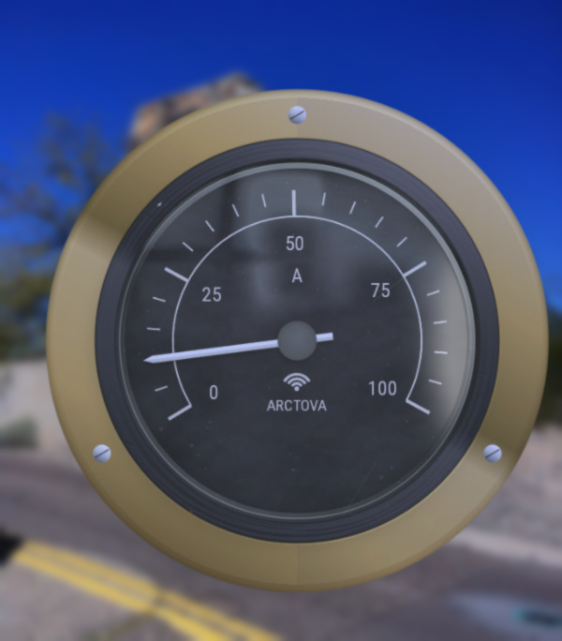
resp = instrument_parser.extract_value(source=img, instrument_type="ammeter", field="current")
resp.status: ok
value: 10 A
